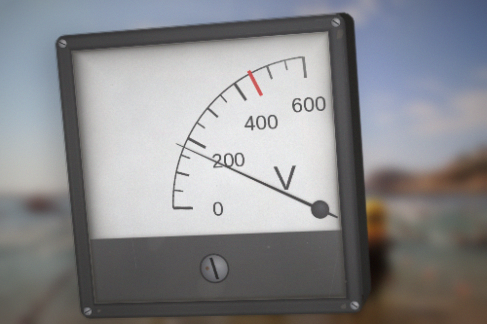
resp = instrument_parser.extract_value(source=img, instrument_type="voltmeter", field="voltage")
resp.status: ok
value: 175 V
